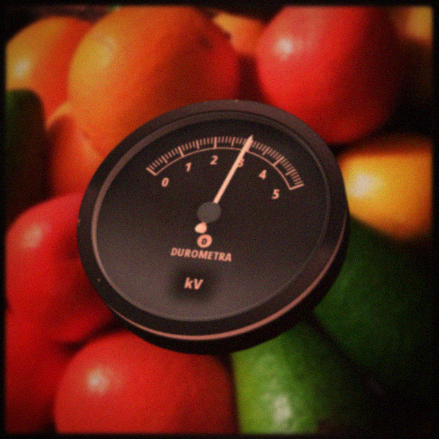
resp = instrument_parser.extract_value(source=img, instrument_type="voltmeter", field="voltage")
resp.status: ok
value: 3 kV
